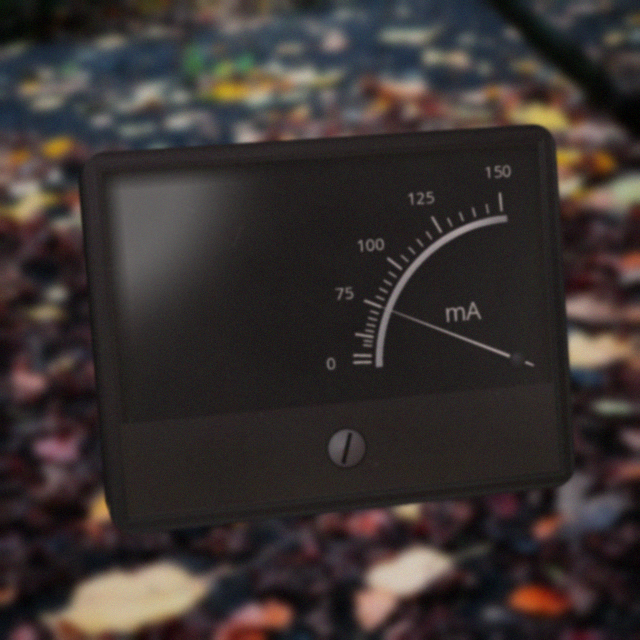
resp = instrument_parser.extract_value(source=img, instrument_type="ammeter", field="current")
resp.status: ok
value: 75 mA
